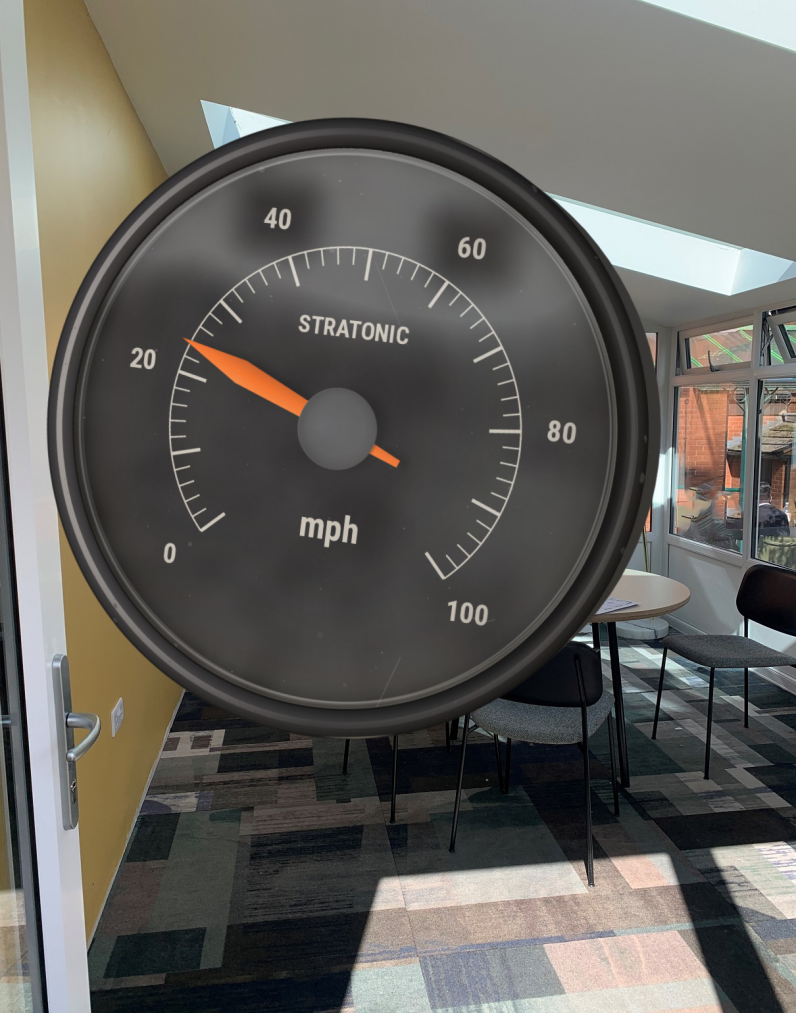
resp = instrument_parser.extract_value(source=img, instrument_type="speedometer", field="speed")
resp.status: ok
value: 24 mph
